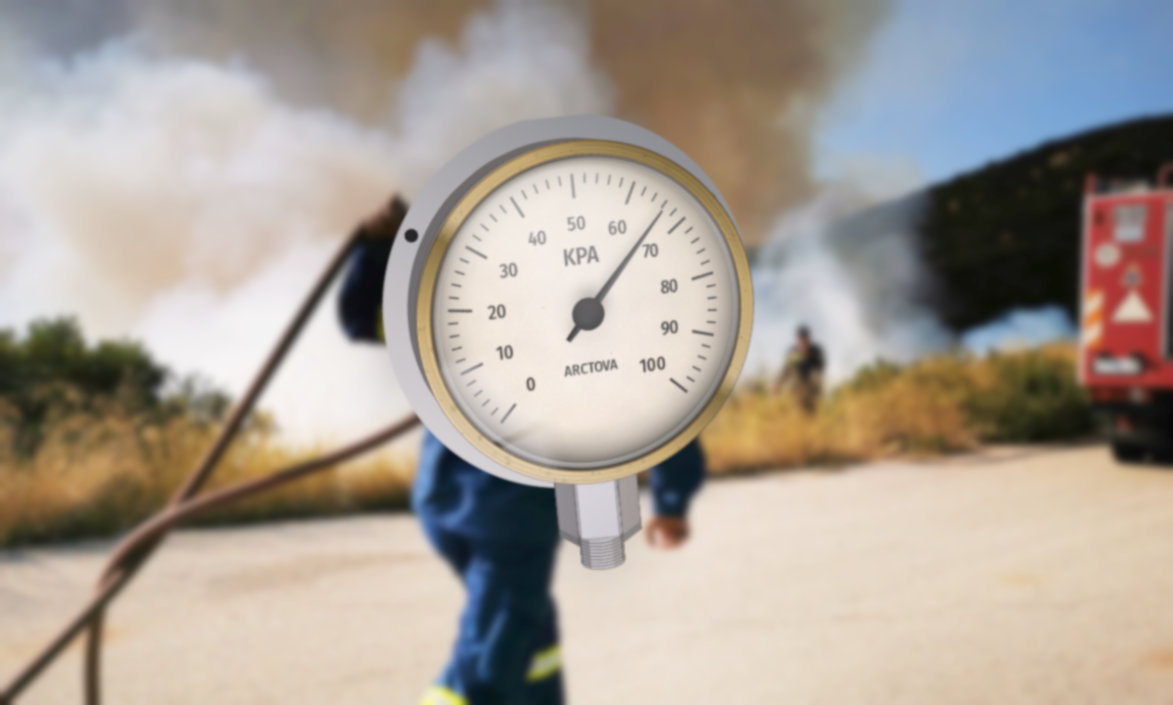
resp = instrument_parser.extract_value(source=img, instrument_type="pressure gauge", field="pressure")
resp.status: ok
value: 66 kPa
